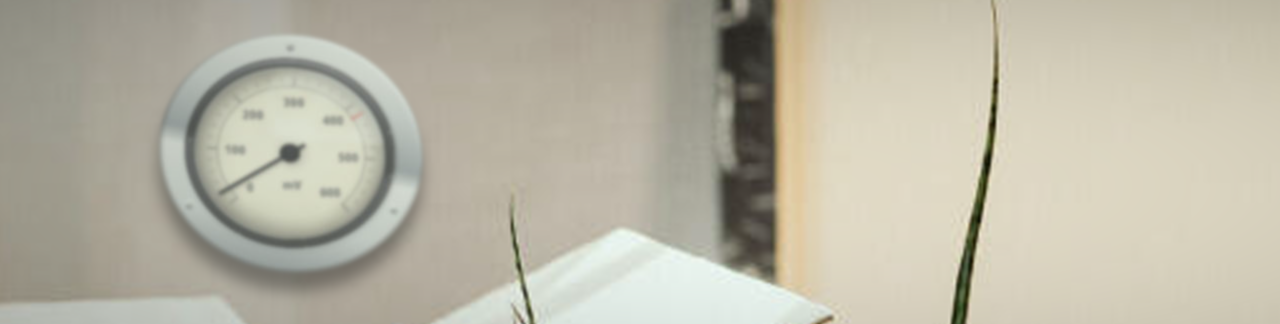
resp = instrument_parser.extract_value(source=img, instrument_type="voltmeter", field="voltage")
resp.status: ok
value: 20 mV
